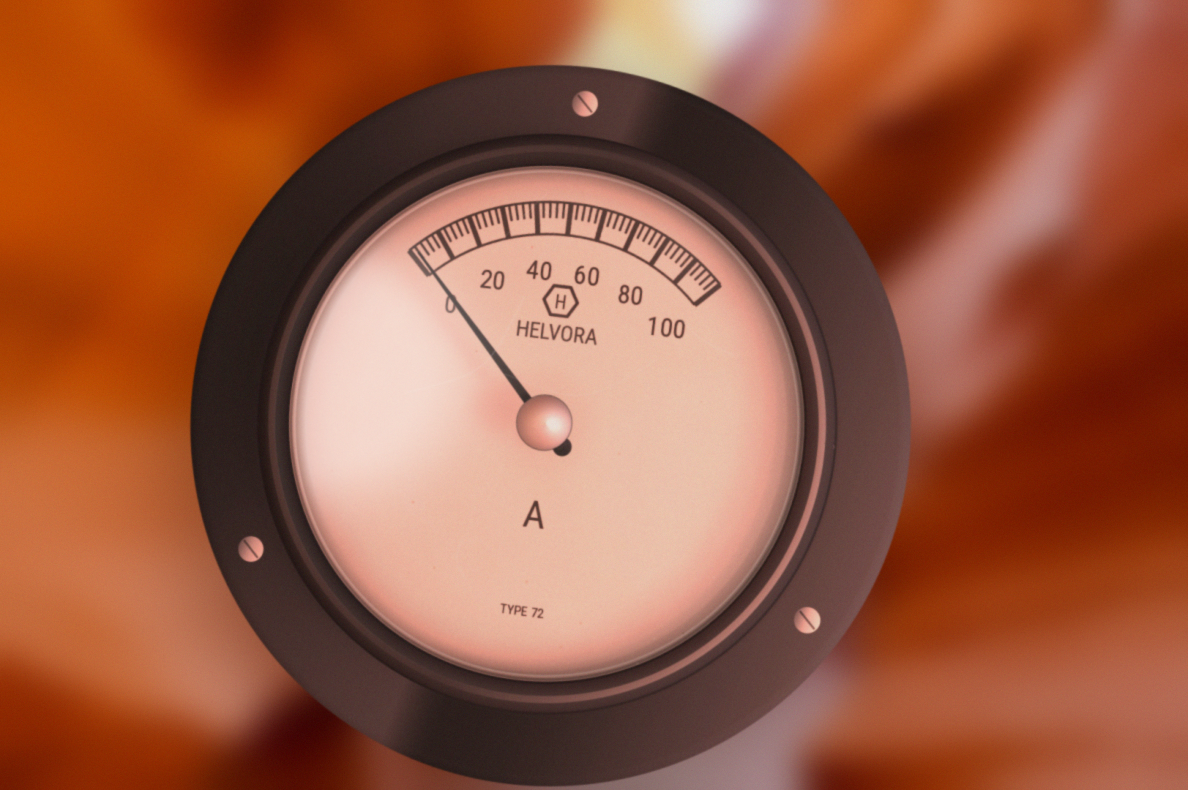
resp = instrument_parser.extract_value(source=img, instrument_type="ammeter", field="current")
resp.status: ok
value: 2 A
